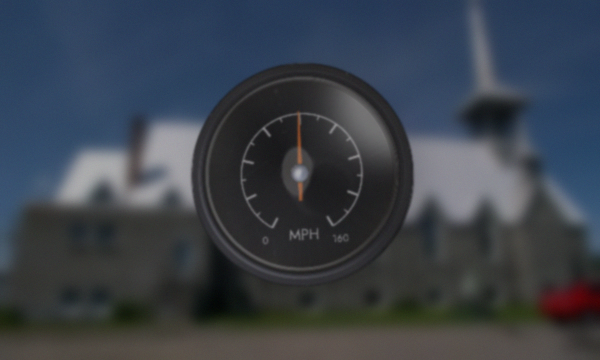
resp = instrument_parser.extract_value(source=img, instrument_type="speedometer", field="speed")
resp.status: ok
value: 80 mph
